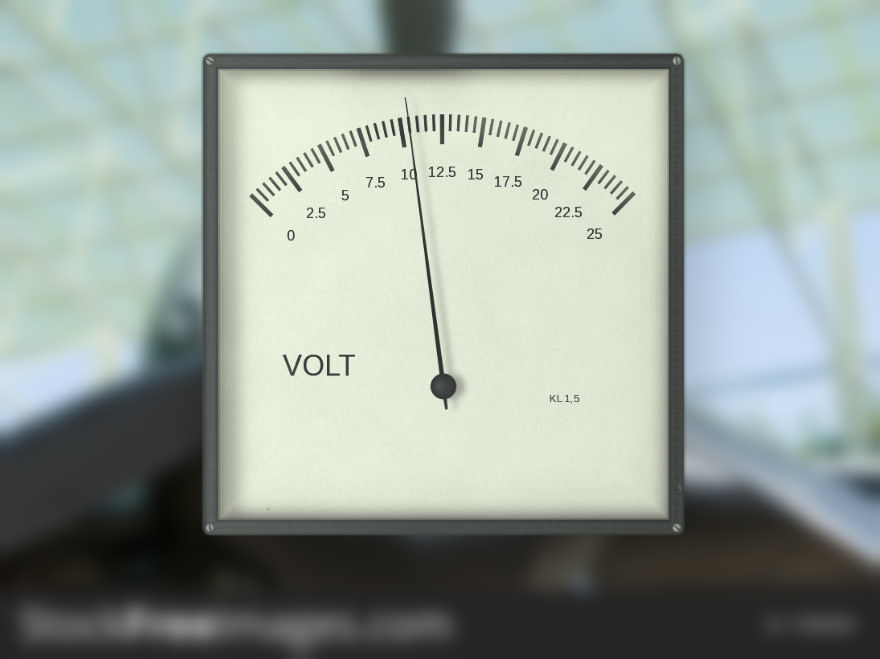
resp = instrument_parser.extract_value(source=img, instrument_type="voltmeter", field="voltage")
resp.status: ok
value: 10.5 V
